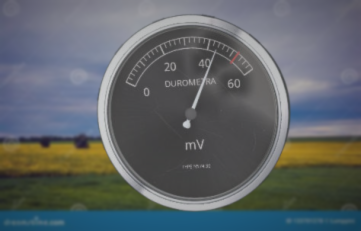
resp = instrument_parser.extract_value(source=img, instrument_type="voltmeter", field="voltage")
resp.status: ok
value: 44 mV
